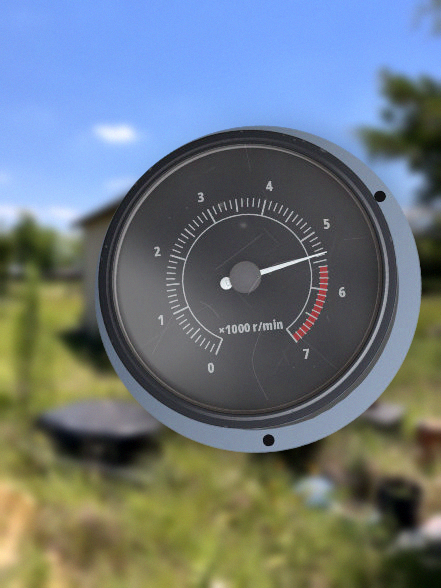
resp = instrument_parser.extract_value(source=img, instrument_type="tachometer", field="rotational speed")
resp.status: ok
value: 5400 rpm
